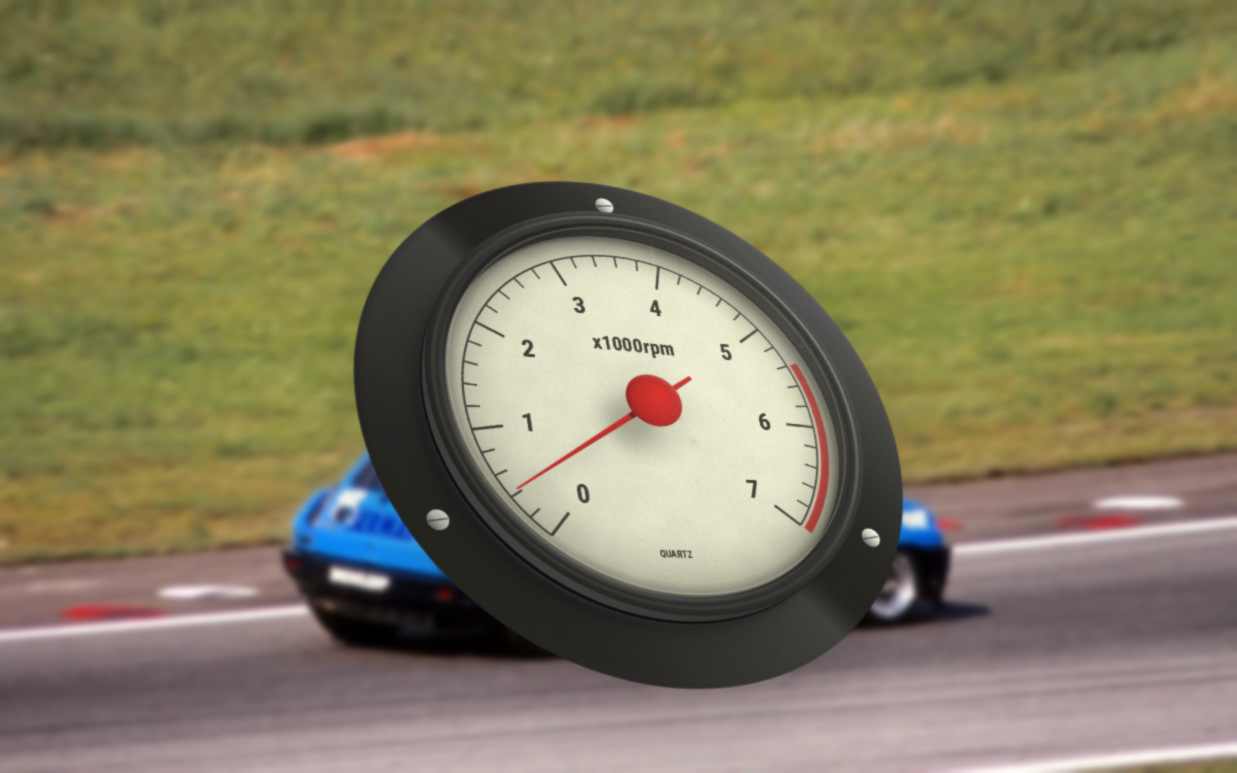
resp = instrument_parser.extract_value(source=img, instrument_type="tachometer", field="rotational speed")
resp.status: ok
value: 400 rpm
